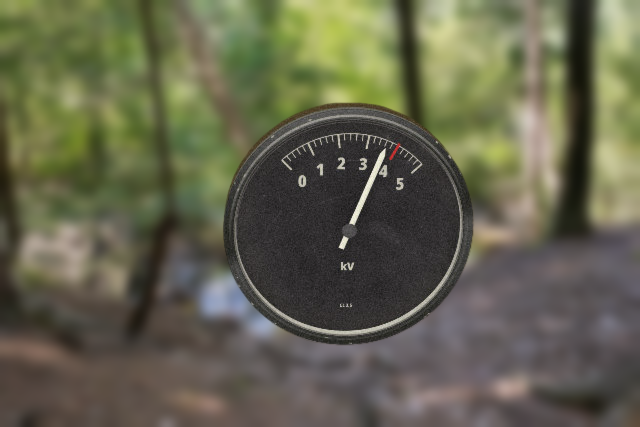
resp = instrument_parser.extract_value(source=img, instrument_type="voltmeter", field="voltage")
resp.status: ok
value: 3.6 kV
